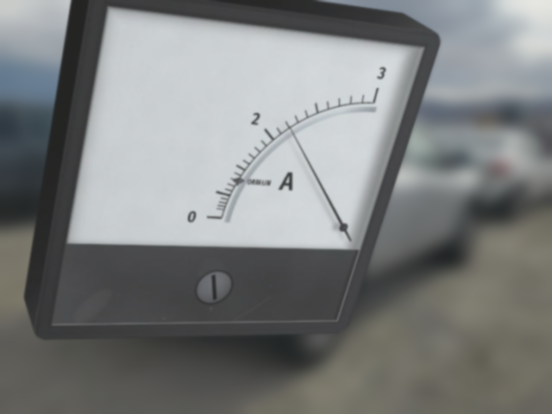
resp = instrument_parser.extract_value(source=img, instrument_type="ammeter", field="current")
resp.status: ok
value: 2.2 A
